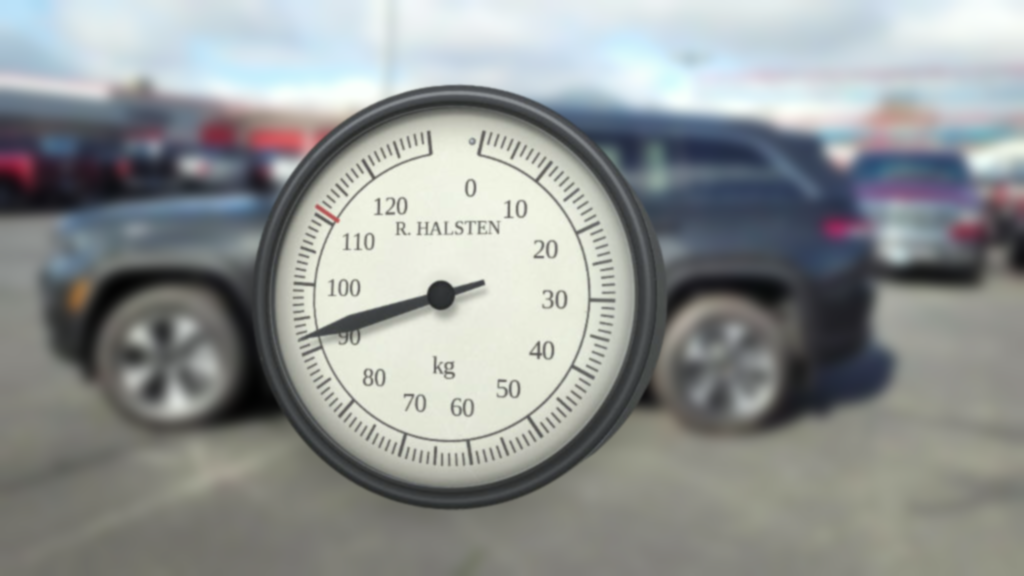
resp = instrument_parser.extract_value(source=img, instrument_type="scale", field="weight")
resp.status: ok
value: 92 kg
